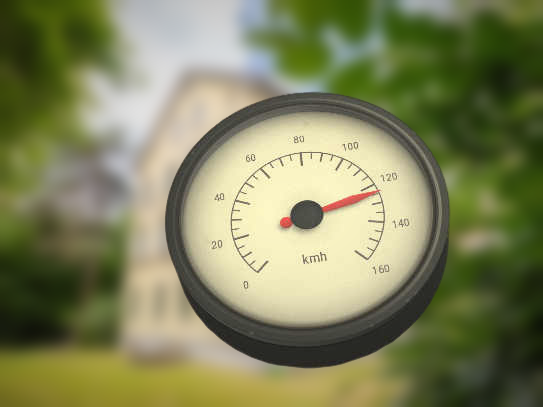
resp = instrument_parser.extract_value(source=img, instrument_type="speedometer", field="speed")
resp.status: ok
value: 125 km/h
